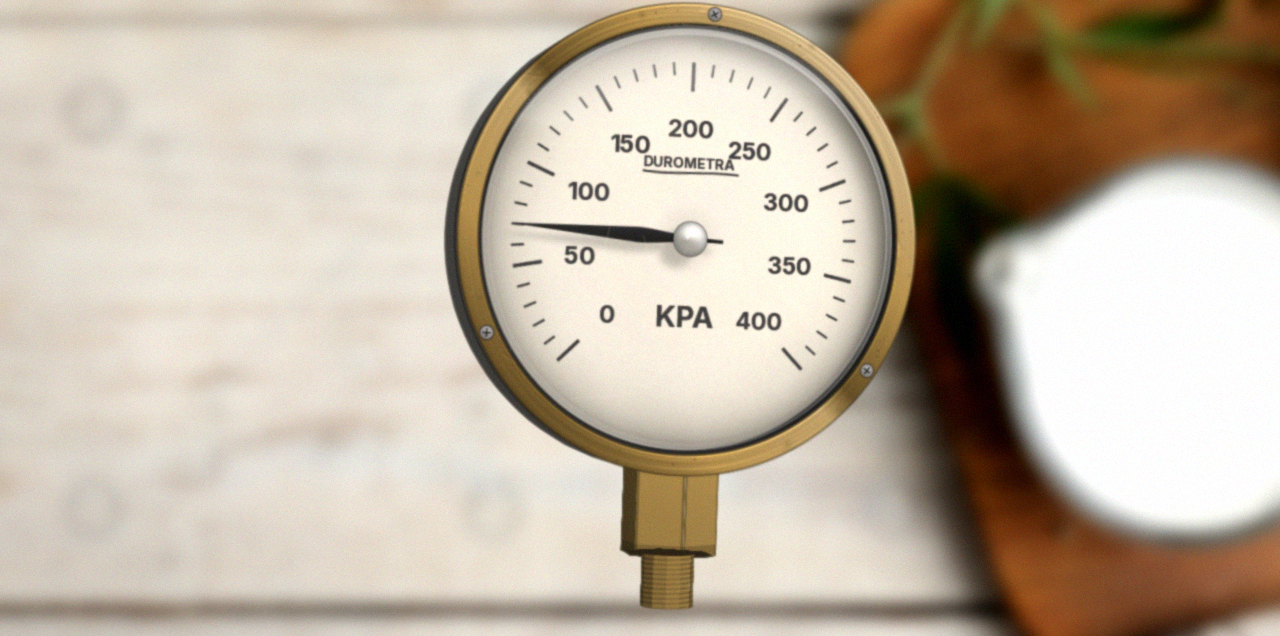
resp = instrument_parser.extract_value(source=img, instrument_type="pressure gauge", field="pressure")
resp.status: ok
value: 70 kPa
